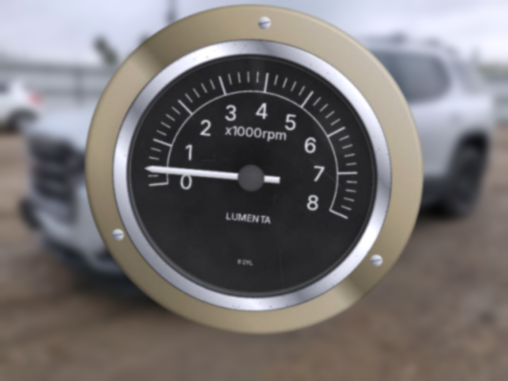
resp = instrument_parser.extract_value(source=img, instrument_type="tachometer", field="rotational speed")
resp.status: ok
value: 400 rpm
